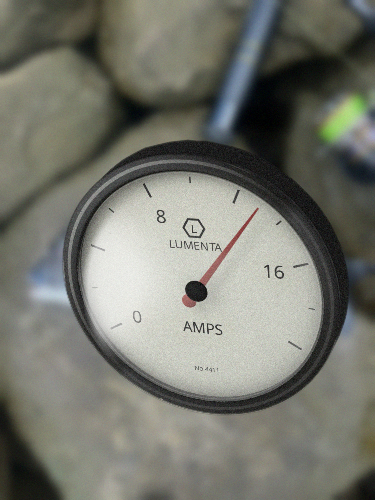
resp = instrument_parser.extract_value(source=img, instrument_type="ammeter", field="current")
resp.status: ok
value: 13 A
